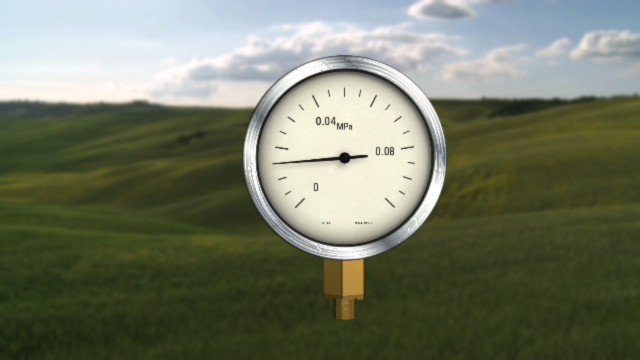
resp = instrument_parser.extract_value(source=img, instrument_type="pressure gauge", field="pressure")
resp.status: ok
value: 0.015 MPa
